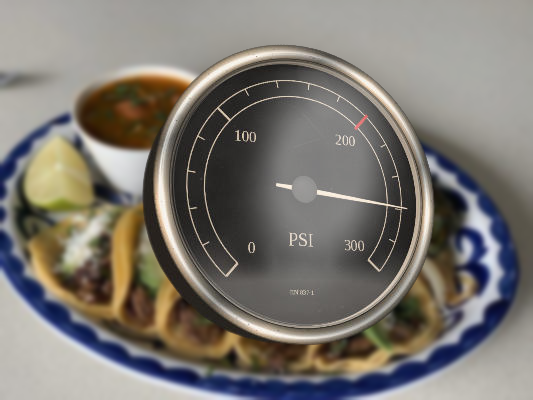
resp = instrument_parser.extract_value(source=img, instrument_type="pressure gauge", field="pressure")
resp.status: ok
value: 260 psi
